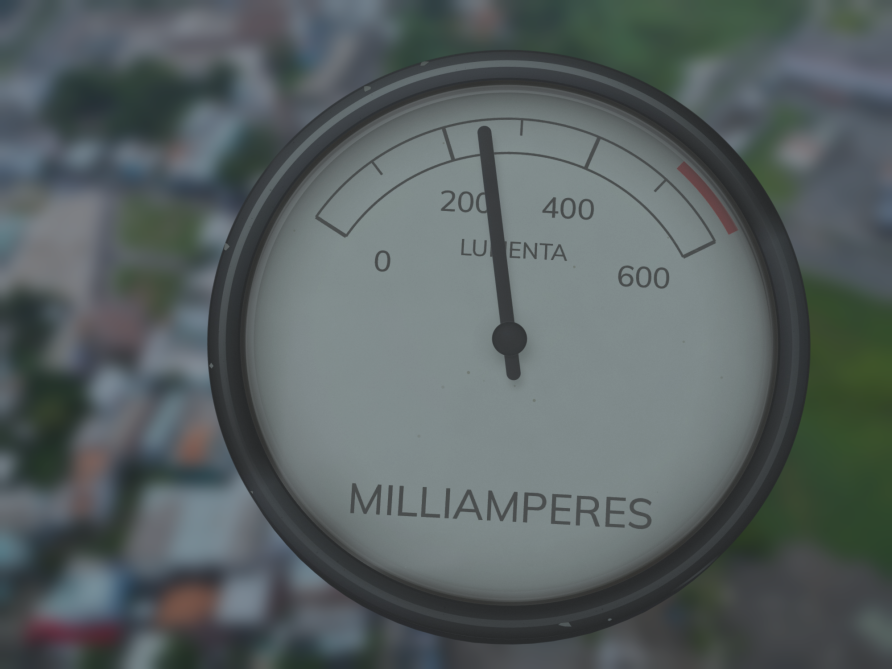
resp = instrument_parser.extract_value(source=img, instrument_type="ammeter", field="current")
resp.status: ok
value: 250 mA
